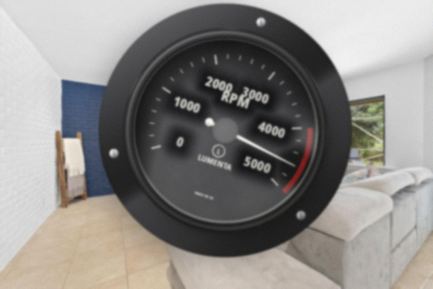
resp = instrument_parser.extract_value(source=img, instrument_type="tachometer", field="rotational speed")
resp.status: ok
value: 4600 rpm
